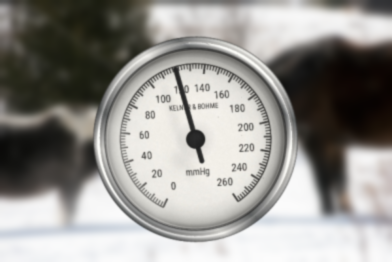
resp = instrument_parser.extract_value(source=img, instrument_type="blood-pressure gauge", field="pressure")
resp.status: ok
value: 120 mmHg
